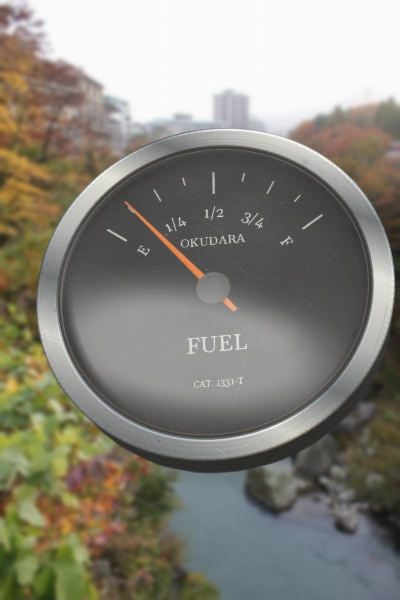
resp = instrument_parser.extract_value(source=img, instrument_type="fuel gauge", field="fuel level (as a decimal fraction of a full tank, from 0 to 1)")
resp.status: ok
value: 0.125
